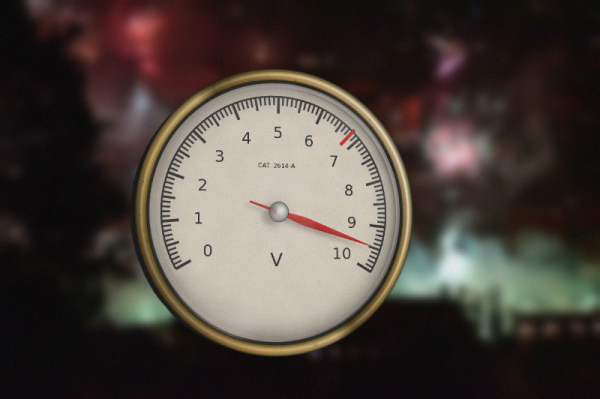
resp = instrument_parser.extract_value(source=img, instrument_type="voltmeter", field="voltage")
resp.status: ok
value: 9.5 V
